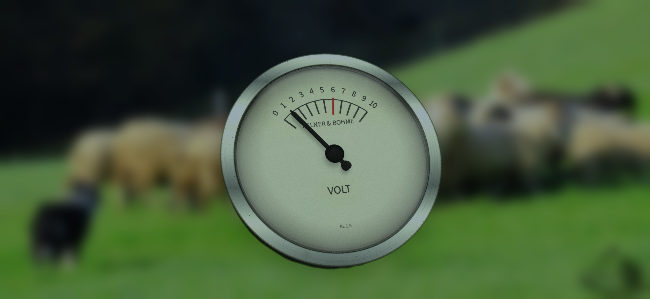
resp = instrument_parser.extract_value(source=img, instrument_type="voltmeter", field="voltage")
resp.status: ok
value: 1 V
